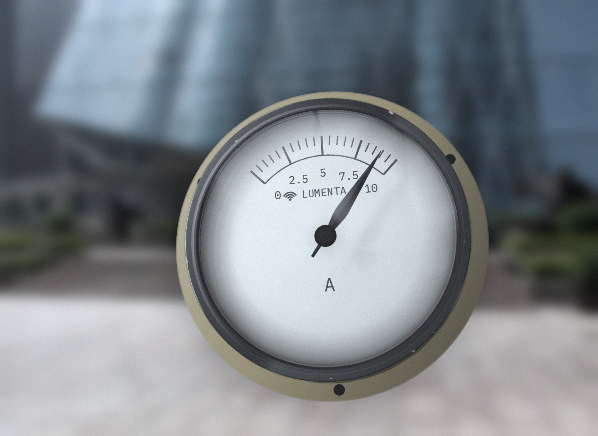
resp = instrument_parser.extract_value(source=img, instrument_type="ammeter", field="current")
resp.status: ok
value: 9 A
